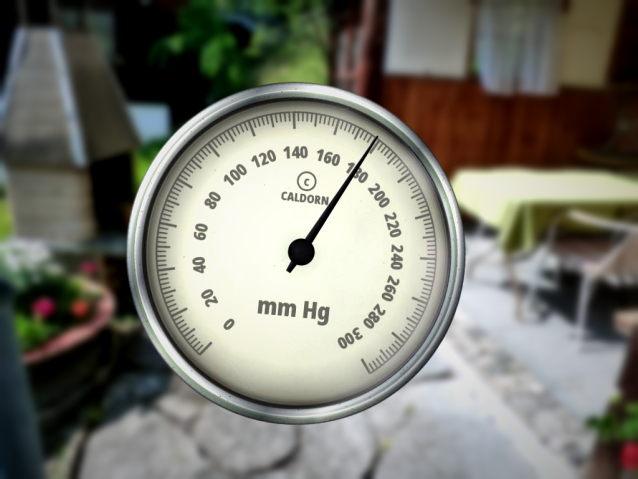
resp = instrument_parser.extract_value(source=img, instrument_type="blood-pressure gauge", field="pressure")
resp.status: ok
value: 178 mmHg
